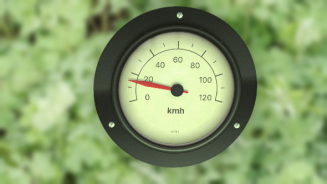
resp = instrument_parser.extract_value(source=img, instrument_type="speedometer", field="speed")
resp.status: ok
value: 15 km/h
